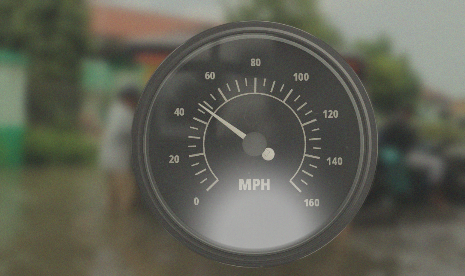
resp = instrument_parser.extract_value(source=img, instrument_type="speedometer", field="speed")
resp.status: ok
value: 47.5 mph
